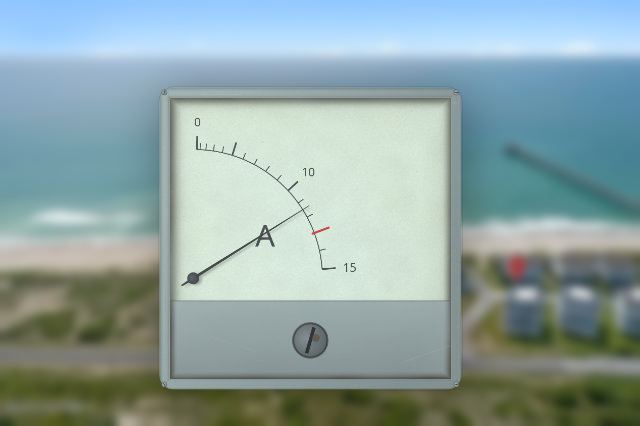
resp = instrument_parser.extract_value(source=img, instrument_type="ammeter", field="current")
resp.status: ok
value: 11.5 A
